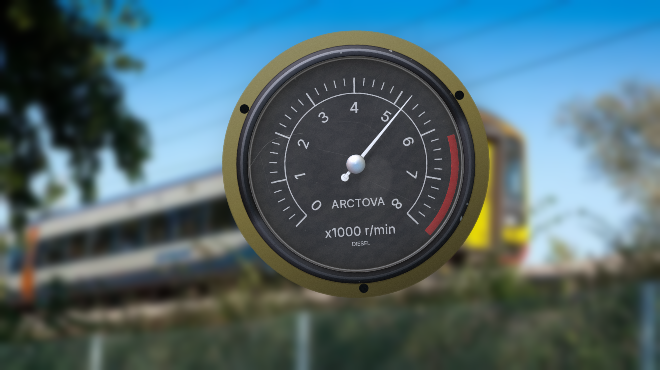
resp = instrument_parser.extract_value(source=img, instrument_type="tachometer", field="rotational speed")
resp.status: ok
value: 5200 rpm
